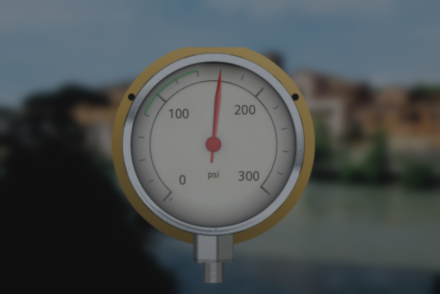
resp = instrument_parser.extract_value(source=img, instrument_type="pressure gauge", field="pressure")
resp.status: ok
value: 160 psi
